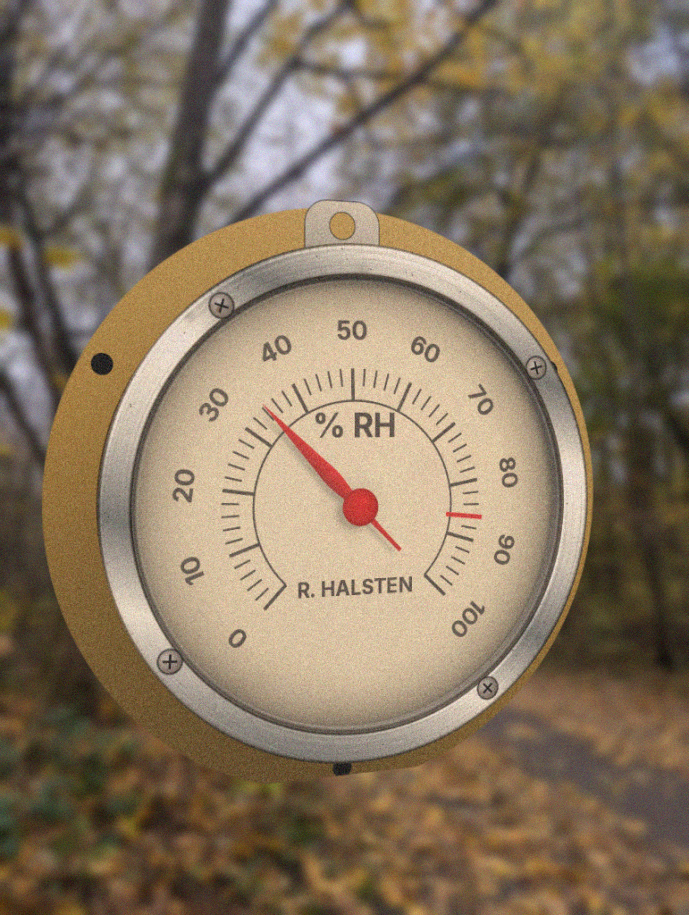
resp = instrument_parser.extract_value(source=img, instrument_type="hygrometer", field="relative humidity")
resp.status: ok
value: 34 %
